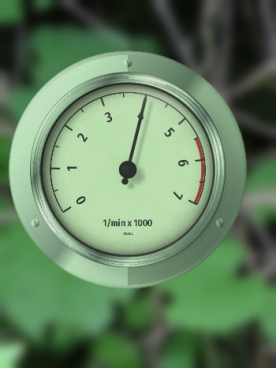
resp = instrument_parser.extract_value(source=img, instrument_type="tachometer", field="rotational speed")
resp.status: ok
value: 4000 rpm
